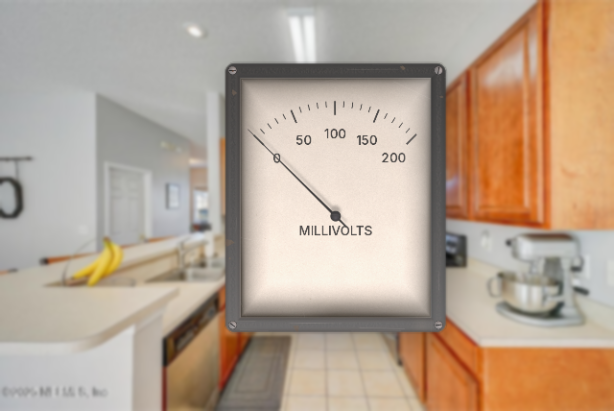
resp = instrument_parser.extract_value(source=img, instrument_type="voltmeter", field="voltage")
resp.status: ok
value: 0 mV
